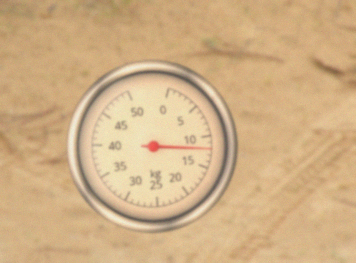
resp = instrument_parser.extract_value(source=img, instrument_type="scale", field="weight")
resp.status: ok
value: 12 kg
